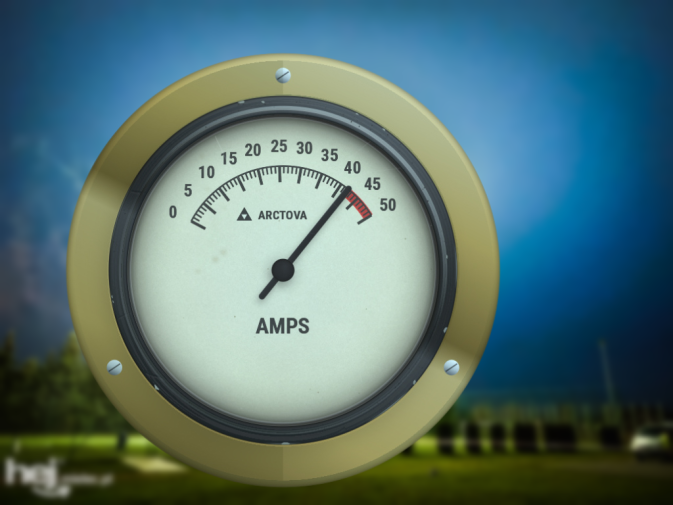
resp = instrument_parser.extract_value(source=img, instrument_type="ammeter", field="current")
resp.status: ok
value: 42 A
